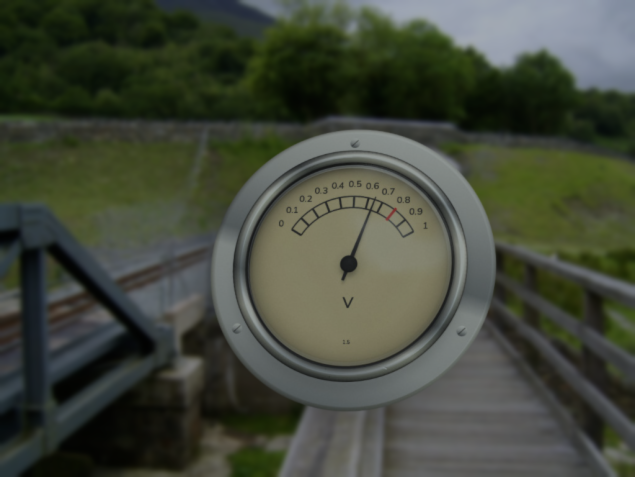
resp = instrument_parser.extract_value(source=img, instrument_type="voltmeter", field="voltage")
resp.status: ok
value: 0.65 V
